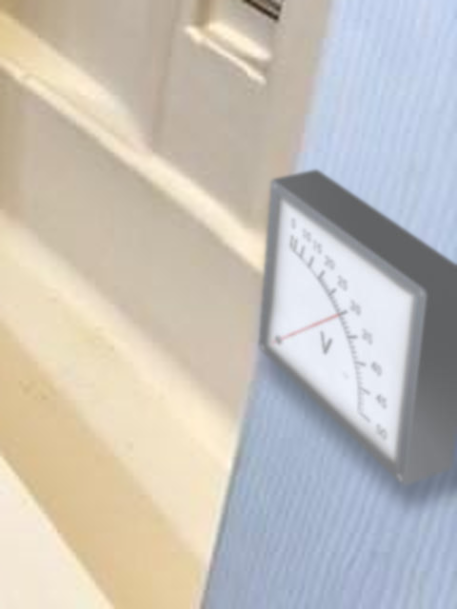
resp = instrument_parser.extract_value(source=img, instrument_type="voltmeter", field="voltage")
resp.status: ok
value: 30 V
